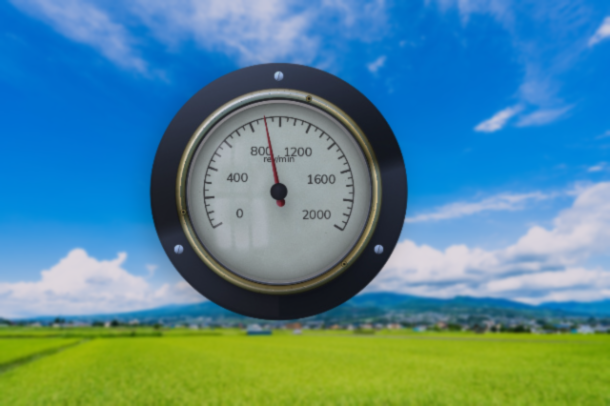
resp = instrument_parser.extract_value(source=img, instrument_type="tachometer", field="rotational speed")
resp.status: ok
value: 900 rpm
